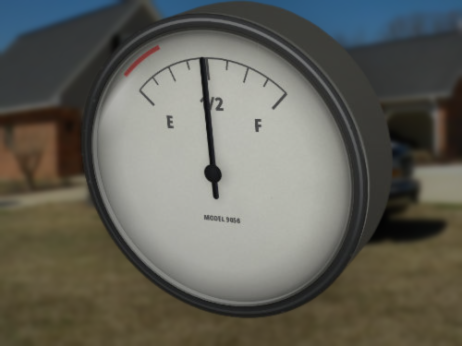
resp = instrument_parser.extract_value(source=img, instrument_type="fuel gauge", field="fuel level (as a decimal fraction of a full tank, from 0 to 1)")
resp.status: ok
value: 0.5
